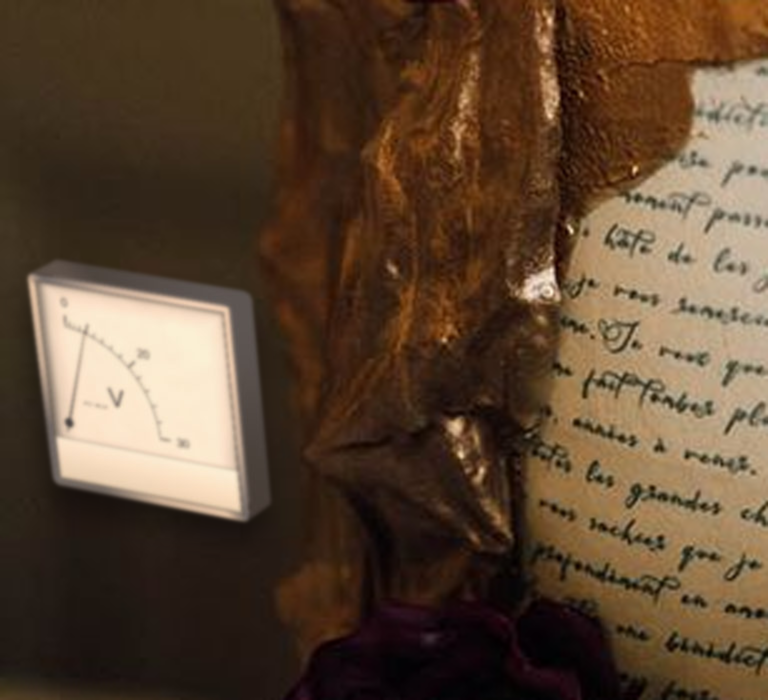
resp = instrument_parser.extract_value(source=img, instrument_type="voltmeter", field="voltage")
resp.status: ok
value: 10 V
